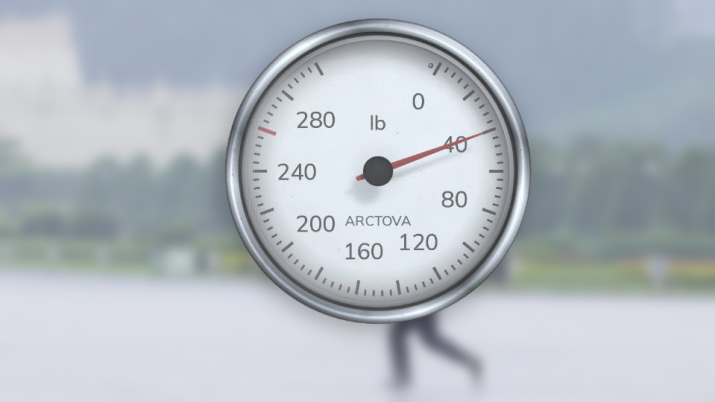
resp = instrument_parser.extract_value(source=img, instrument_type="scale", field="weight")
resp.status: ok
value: 40 lb
